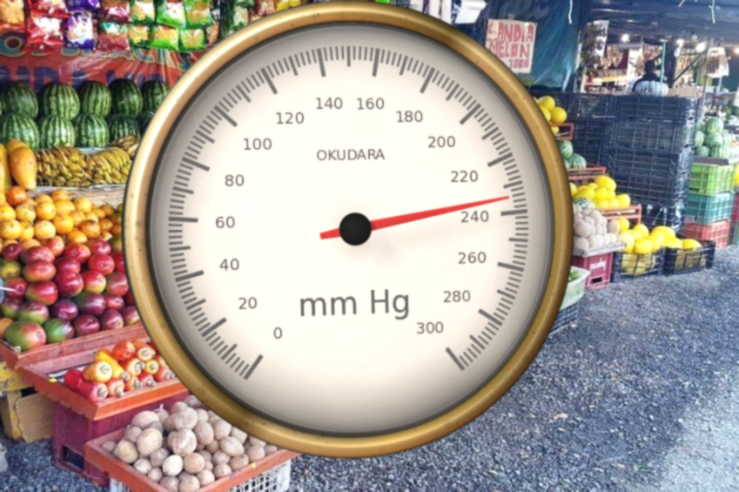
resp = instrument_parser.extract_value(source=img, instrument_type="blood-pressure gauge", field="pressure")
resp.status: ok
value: 234 mmHg
